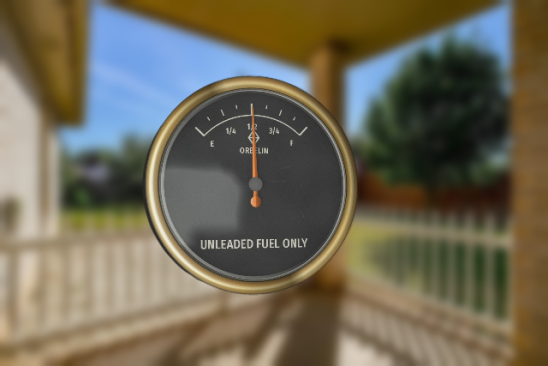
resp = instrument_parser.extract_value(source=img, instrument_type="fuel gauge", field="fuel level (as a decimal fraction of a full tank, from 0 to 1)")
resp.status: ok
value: 0.5
